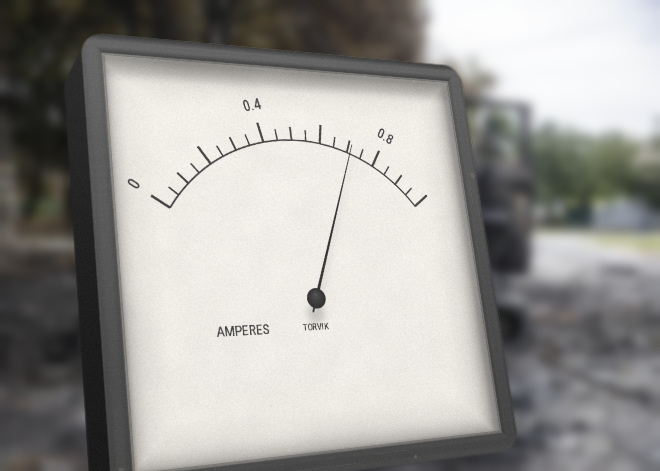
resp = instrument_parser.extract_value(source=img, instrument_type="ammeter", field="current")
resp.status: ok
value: 0.7 A
